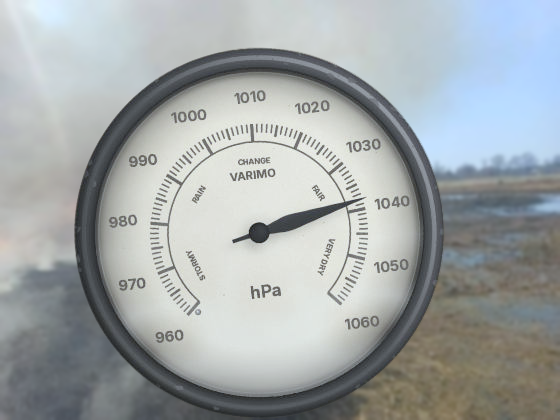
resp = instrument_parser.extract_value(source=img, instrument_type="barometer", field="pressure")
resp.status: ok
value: 1038 hPa
